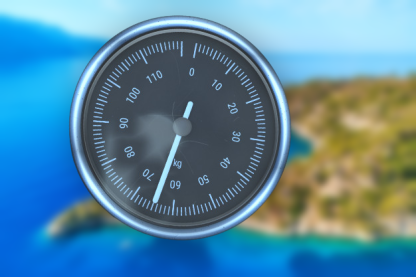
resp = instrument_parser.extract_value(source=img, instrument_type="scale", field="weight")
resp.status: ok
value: 65 kg
